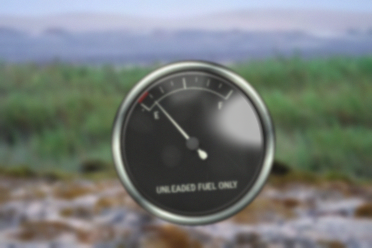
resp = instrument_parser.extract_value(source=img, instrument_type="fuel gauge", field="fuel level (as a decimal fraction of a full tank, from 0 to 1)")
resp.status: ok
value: 0.125
